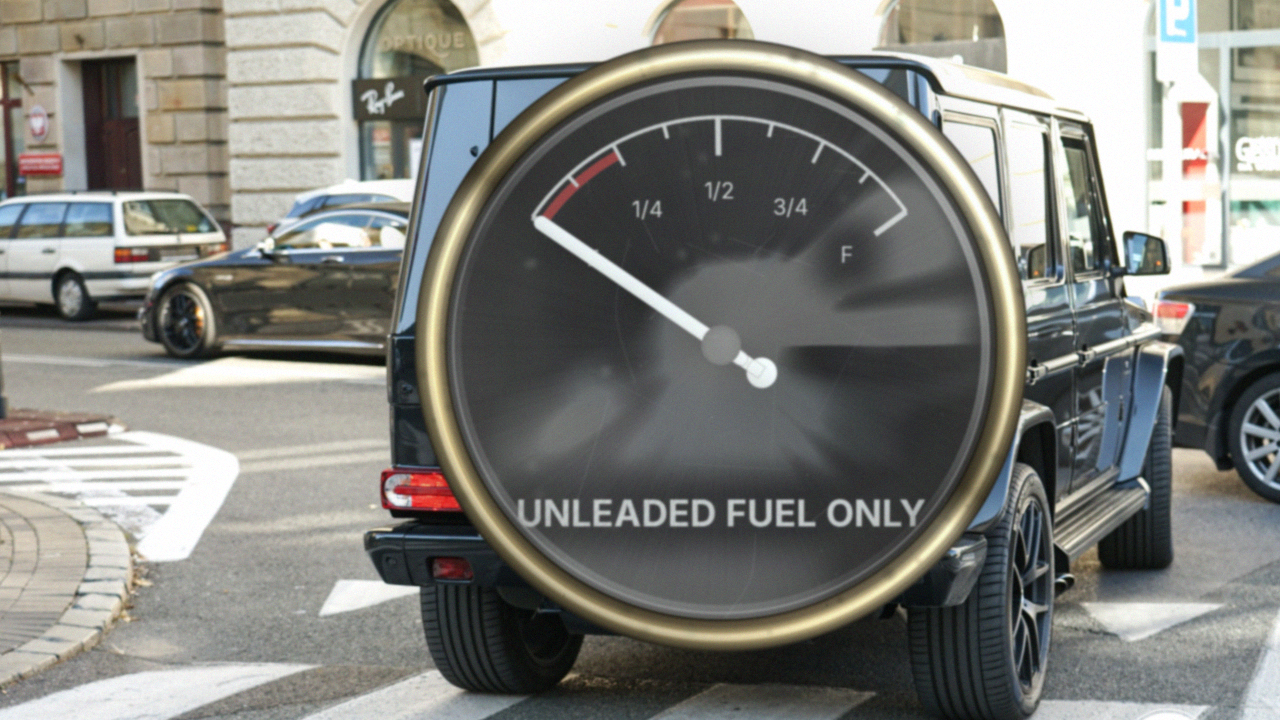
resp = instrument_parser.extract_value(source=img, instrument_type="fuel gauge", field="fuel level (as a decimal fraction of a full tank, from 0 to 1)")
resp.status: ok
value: 0
